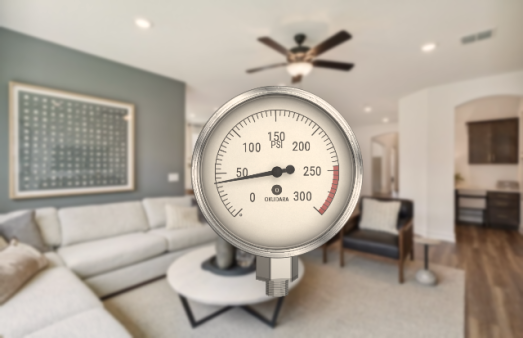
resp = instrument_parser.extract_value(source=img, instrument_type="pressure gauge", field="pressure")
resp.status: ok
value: 40 psi
